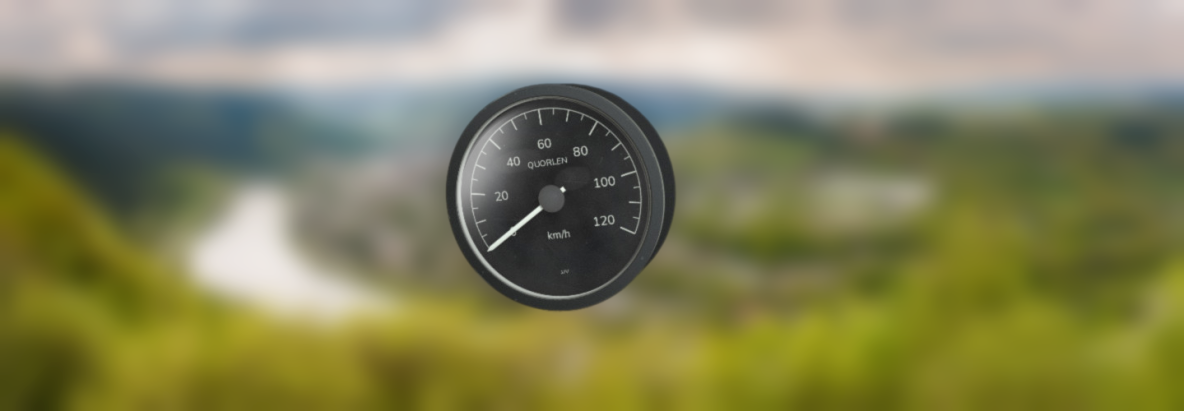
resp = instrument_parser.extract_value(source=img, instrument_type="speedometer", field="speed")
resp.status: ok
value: 0 km/h
